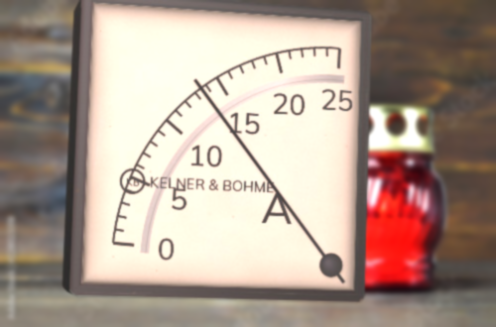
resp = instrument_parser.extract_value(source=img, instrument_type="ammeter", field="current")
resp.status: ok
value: 13.5 A
